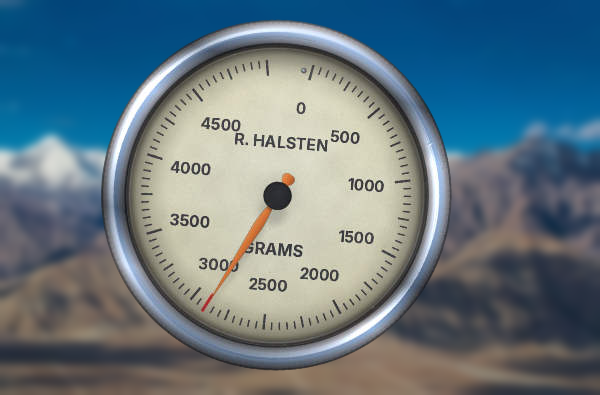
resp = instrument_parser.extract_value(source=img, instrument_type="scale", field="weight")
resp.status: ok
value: 2900 g
